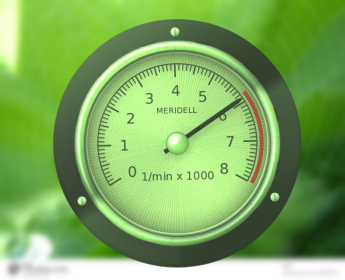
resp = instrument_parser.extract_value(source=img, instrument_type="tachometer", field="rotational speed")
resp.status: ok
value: 5900 rpm
